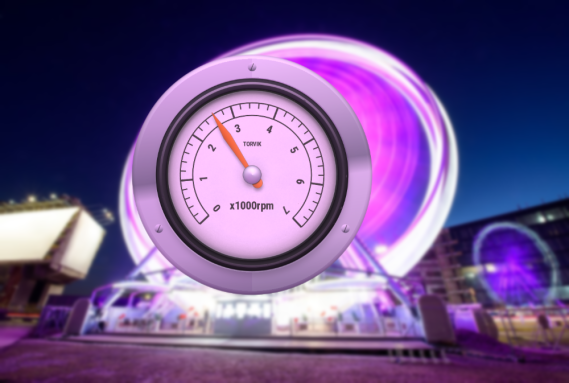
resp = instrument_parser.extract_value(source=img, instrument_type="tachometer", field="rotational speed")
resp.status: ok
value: 2600 rpm
